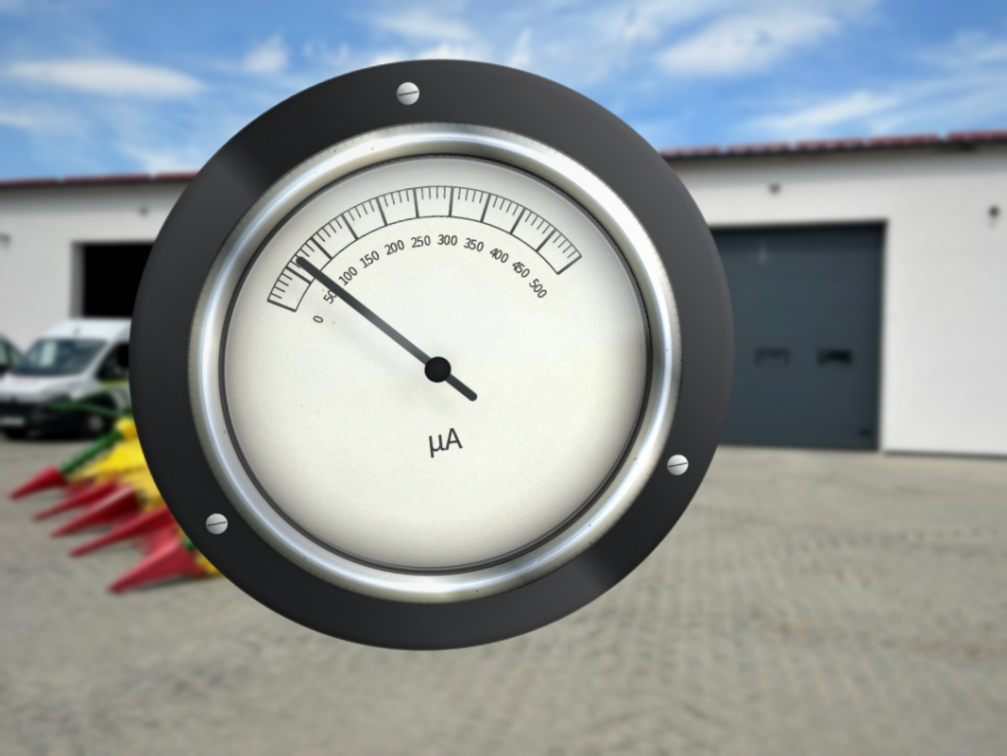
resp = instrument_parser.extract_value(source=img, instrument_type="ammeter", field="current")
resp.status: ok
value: 70 µA
